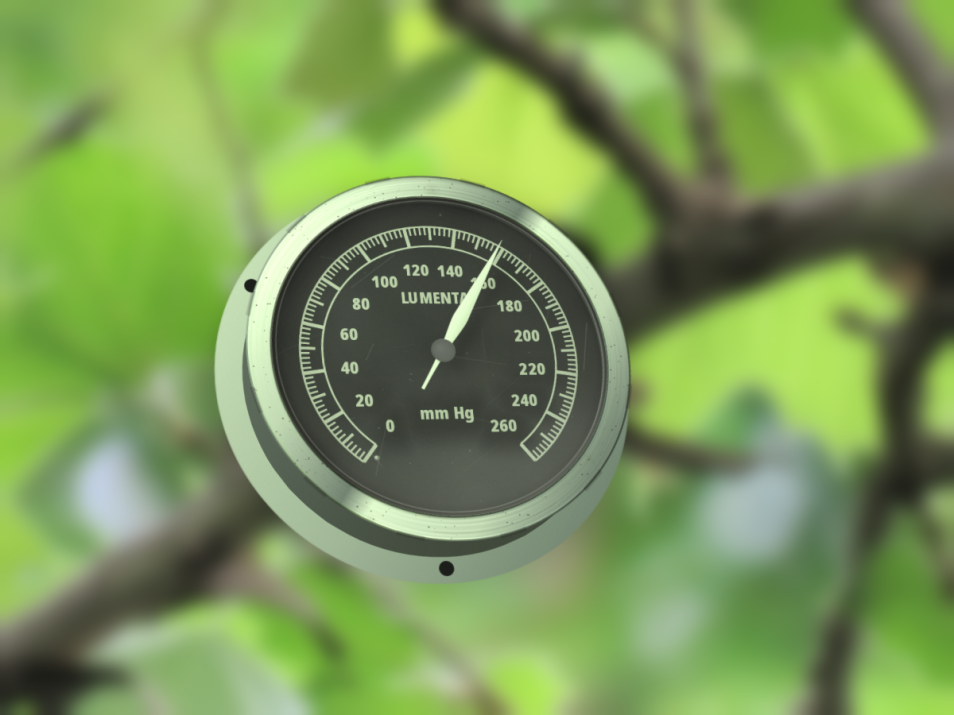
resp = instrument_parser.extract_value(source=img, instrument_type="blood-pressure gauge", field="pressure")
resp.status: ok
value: 158 mmHg
